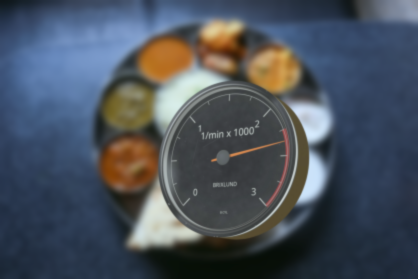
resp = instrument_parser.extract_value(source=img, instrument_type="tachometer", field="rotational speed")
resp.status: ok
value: 2375 rpm
